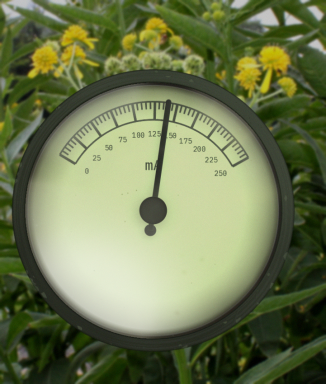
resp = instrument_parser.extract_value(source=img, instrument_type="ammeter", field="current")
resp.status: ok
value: 140 mA
